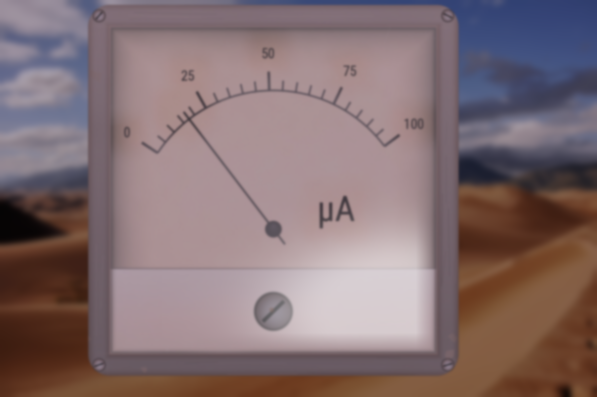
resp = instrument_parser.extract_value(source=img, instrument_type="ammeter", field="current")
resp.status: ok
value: 17.5 µA
